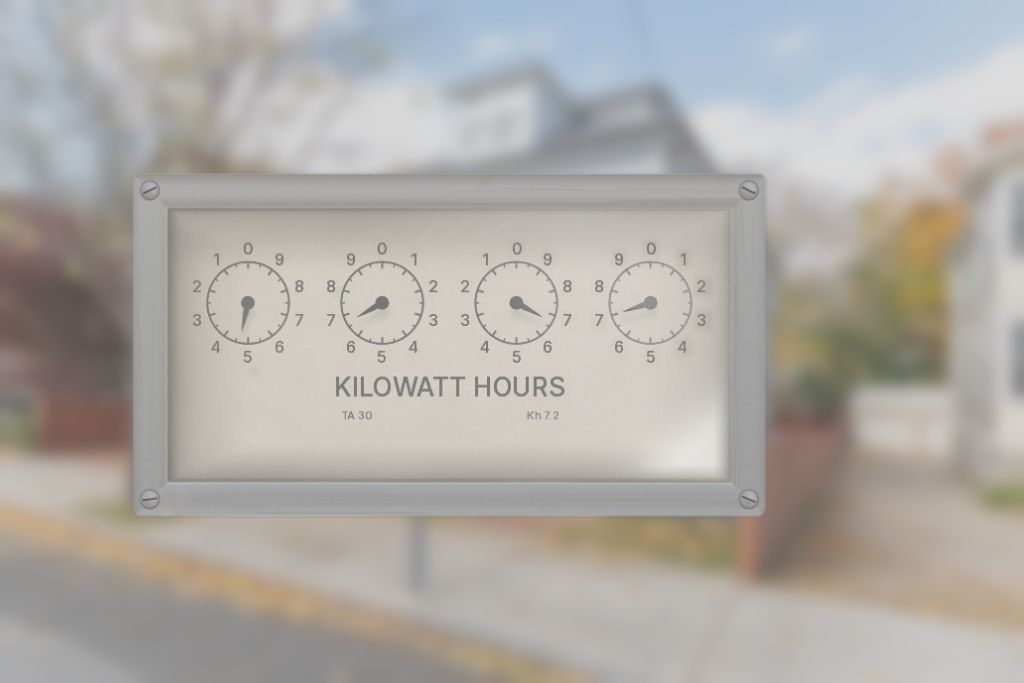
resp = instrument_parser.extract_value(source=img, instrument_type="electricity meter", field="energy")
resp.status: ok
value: 4667 kWh
